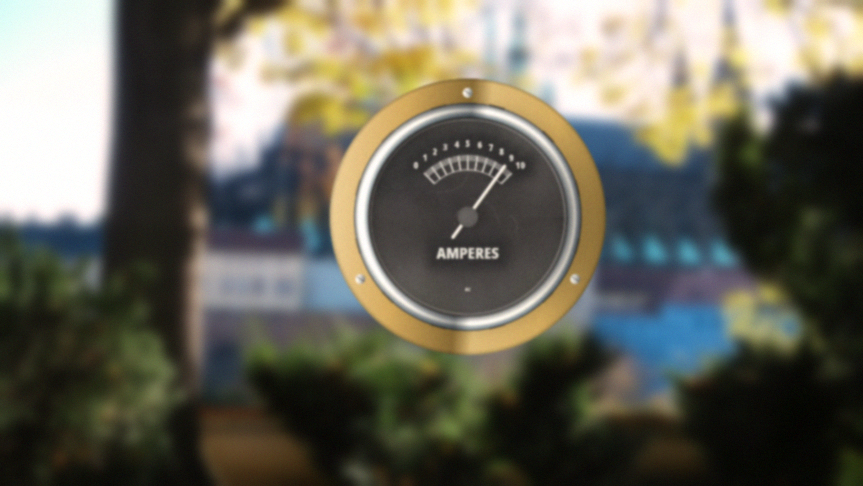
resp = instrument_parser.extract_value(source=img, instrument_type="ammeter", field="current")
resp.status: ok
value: 9 A
